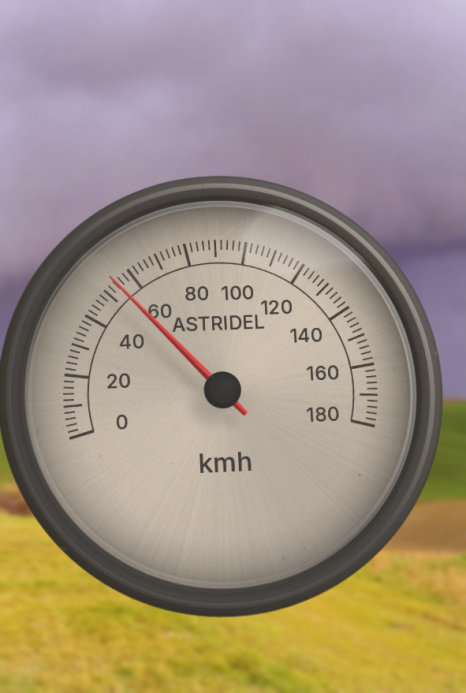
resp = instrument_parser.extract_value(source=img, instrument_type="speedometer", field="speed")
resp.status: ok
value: 54 km/h
